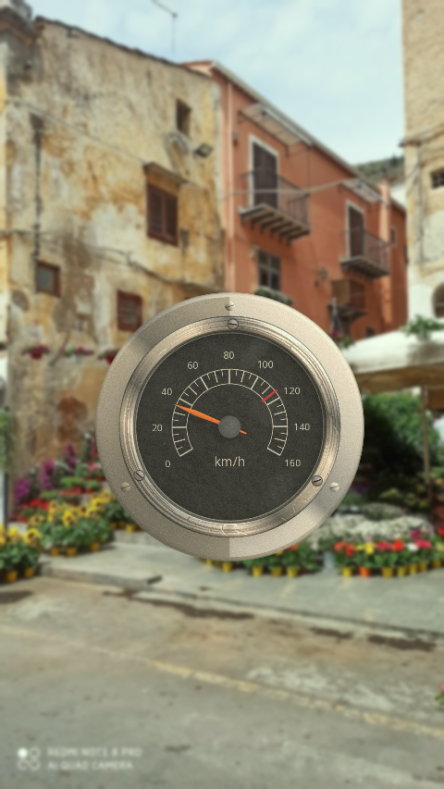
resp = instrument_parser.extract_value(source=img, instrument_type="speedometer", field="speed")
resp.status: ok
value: 35 km/h
